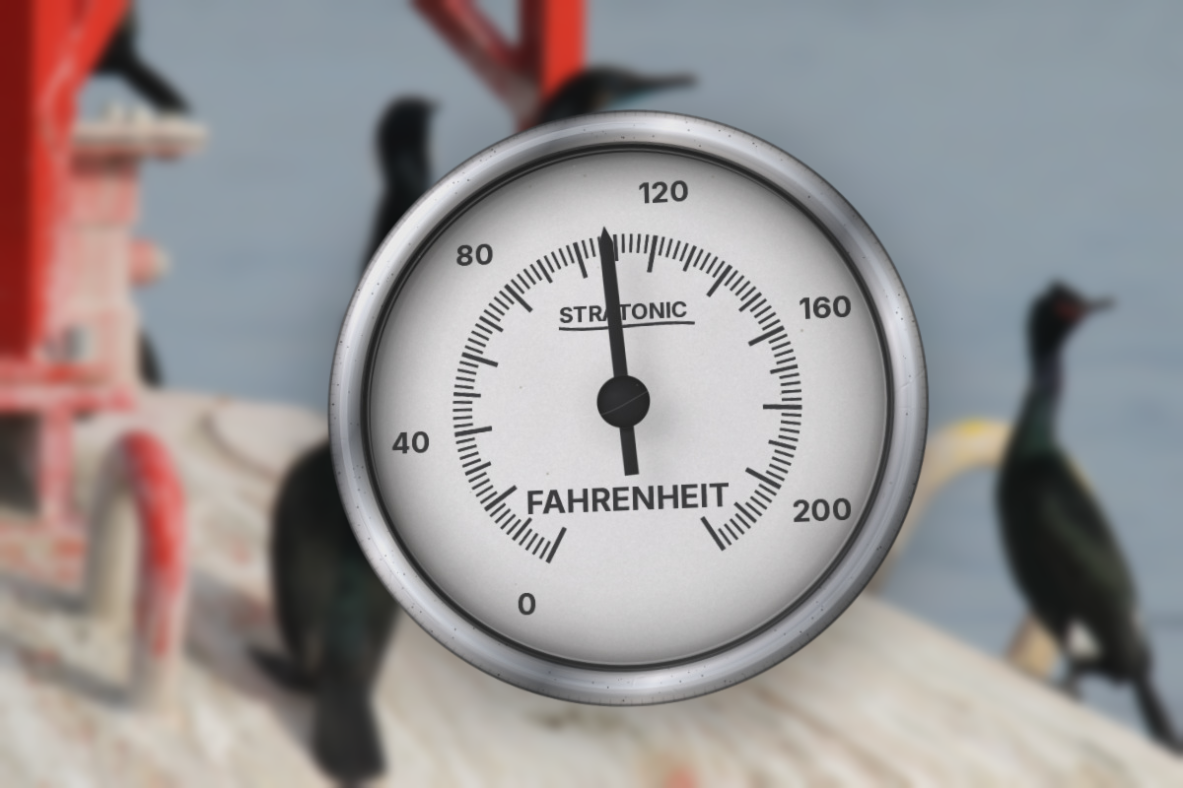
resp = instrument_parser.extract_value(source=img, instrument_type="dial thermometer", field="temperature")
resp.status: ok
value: 108 °F
